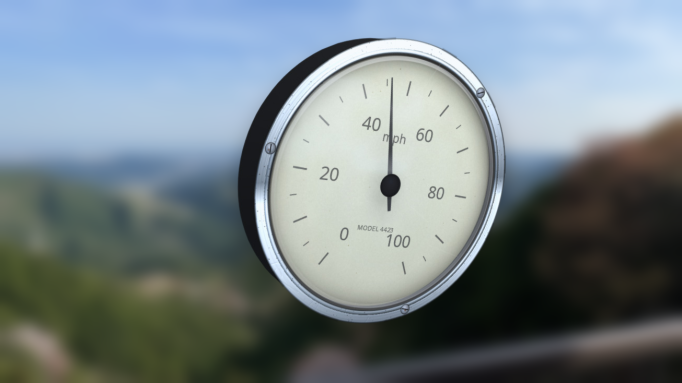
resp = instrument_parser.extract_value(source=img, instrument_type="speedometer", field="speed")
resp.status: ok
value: 45 mph
